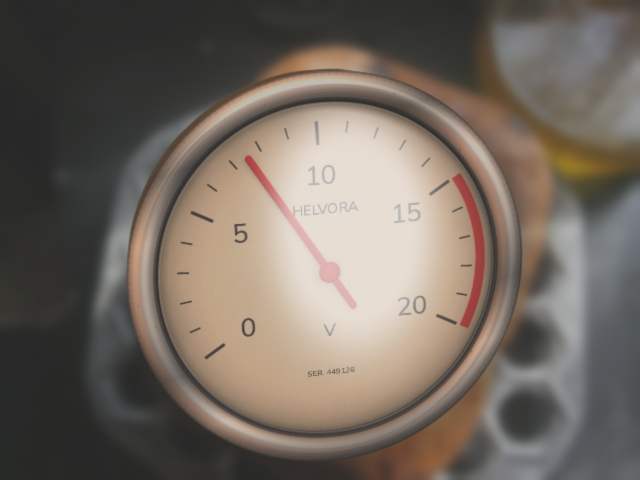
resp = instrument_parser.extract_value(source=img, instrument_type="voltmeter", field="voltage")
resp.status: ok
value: 7.5 V
